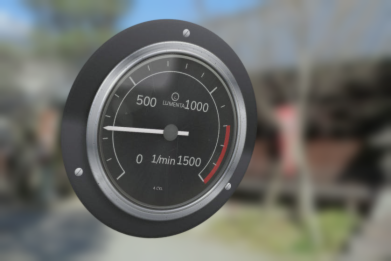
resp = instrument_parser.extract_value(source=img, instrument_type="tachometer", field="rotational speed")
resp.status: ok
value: 250 rpm
